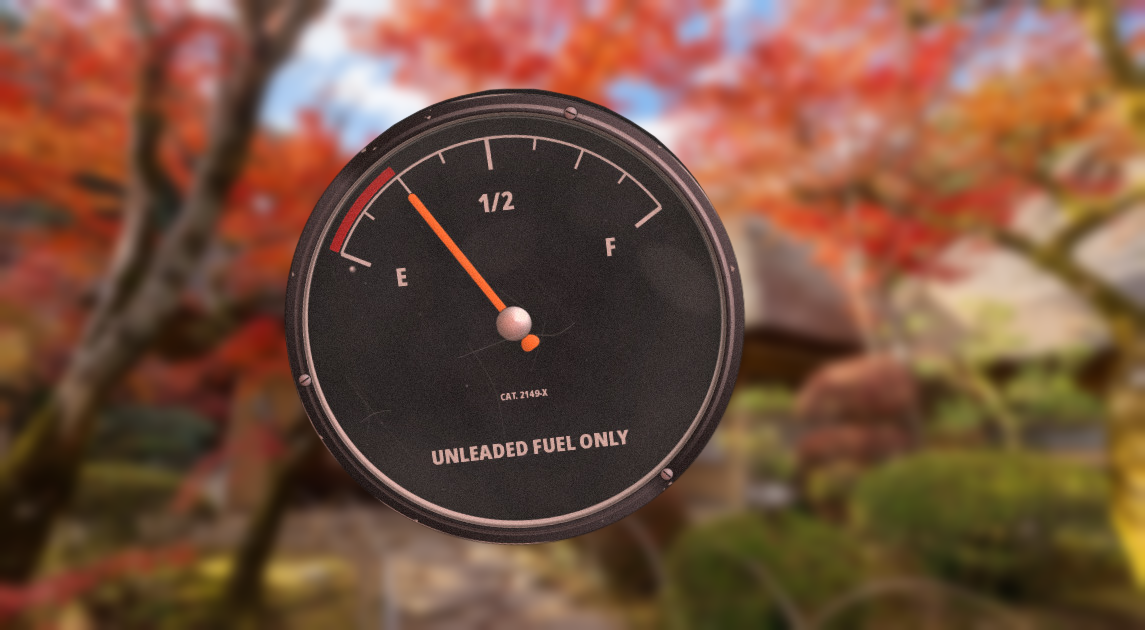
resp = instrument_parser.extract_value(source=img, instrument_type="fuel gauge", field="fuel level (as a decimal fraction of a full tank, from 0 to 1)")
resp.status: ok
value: 0.25
